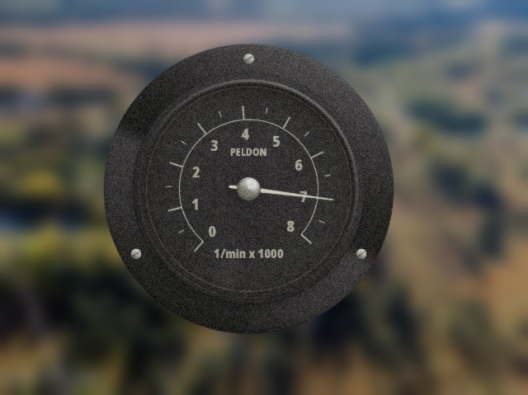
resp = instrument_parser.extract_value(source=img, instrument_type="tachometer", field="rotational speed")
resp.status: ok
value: 7000 rpm
